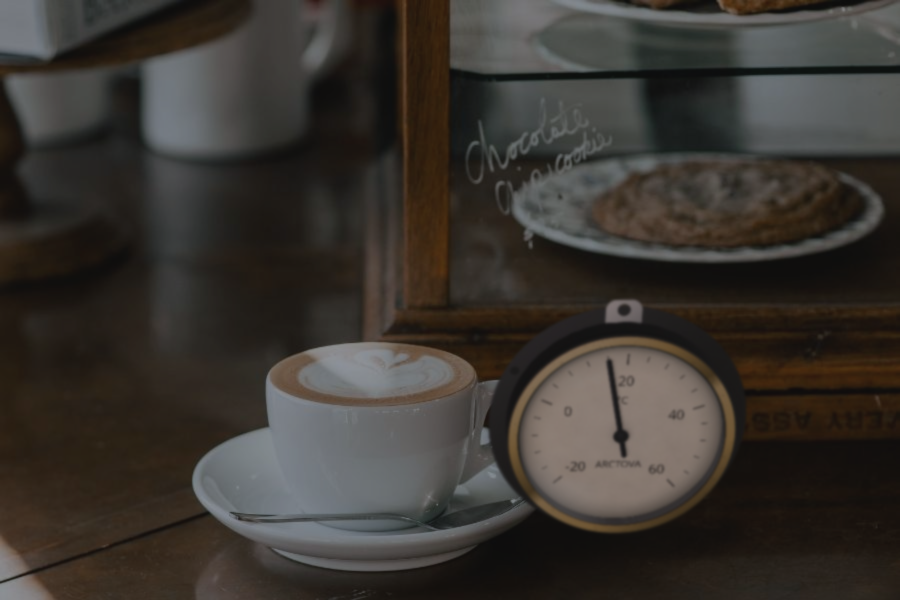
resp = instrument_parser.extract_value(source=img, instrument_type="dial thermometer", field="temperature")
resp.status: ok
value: 16 °C
